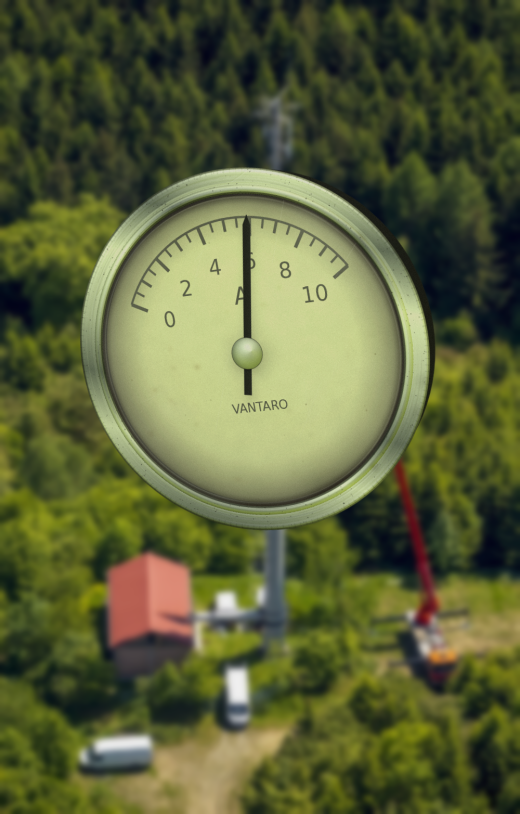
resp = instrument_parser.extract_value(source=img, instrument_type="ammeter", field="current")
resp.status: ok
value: 6 A
